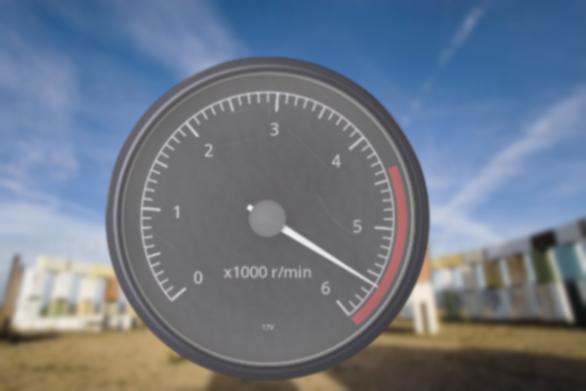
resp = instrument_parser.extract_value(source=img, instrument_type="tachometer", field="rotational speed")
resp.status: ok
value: 5600 rpm
